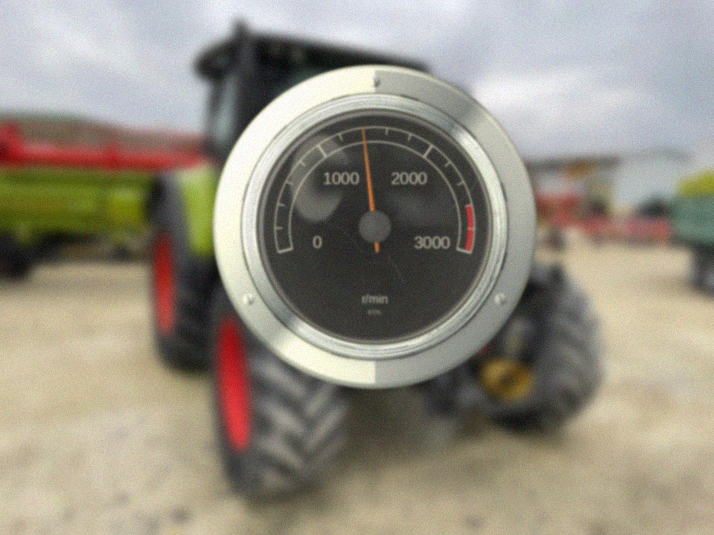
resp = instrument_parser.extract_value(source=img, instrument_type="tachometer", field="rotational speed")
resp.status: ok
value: 1400 rpm
